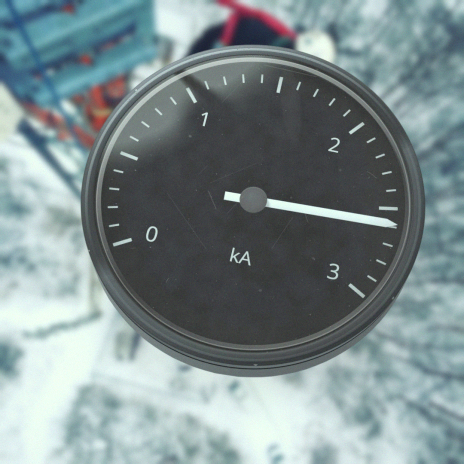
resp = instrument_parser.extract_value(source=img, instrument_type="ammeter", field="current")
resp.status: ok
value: 2.6 kA
